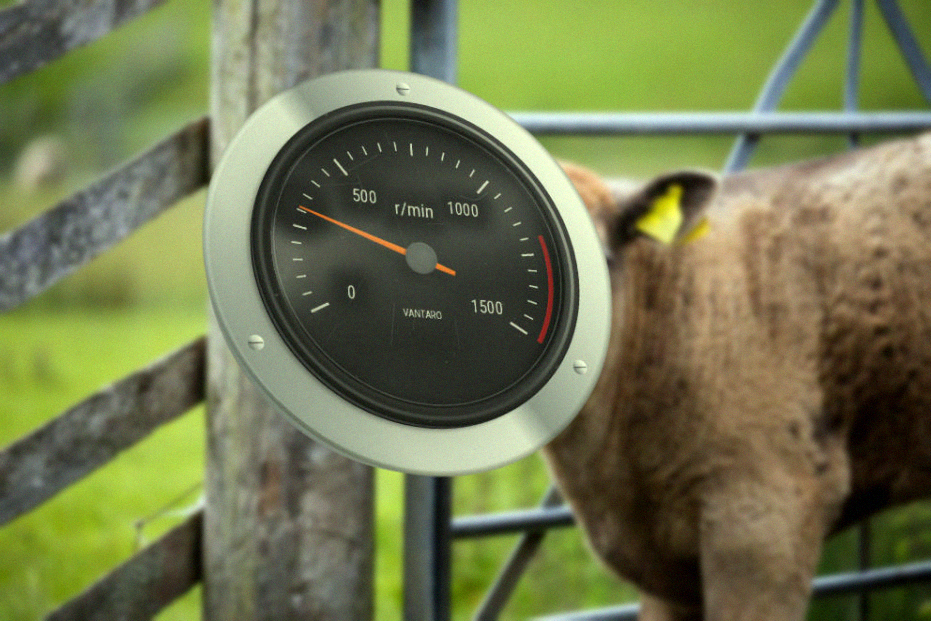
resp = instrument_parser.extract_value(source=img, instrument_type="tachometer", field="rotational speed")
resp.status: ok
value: 300 rpm
